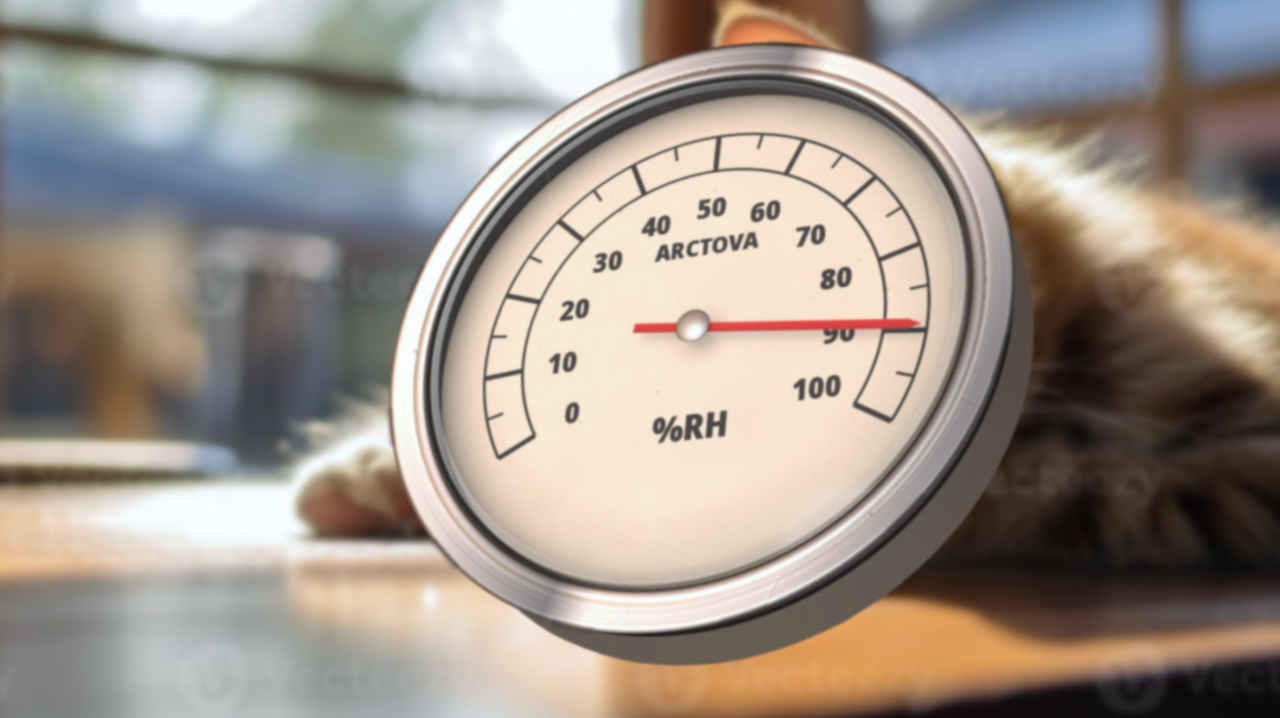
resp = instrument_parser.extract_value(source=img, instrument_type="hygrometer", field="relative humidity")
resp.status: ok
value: 90 %
